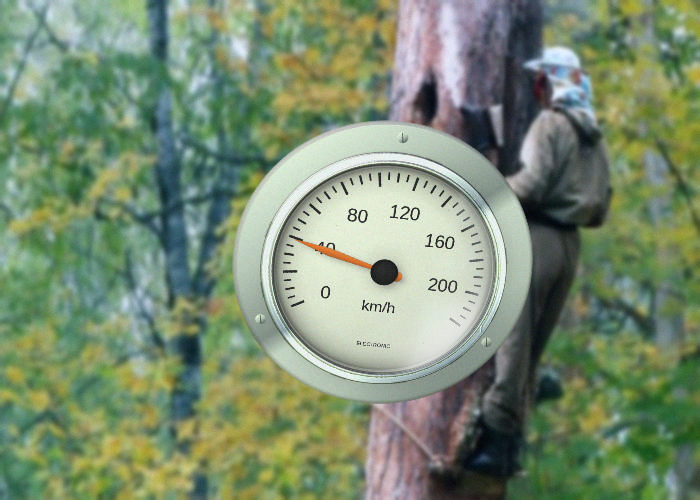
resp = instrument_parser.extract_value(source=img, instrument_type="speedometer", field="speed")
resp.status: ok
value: 40 km/h
